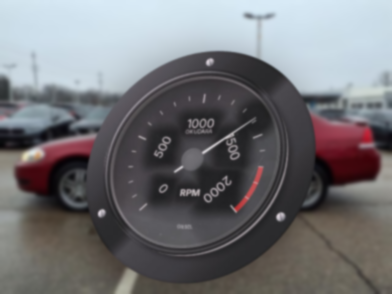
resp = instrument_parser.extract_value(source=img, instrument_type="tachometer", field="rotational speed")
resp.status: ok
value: 1400 rpm
